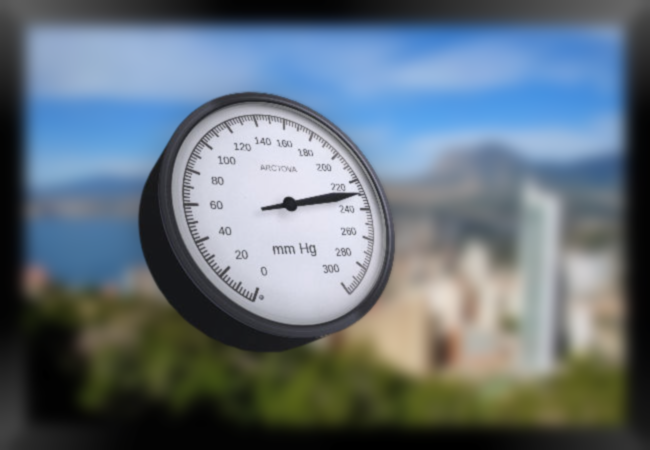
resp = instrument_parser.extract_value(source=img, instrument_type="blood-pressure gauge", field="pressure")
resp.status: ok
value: 230 mmHg
